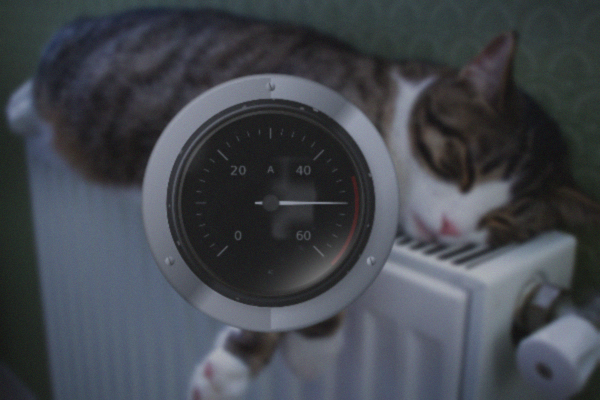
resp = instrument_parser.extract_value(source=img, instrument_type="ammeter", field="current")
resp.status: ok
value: 50 A
